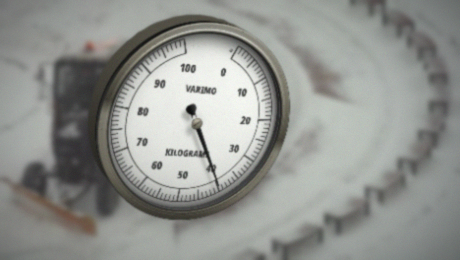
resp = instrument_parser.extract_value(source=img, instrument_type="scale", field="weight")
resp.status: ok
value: 40 kg
